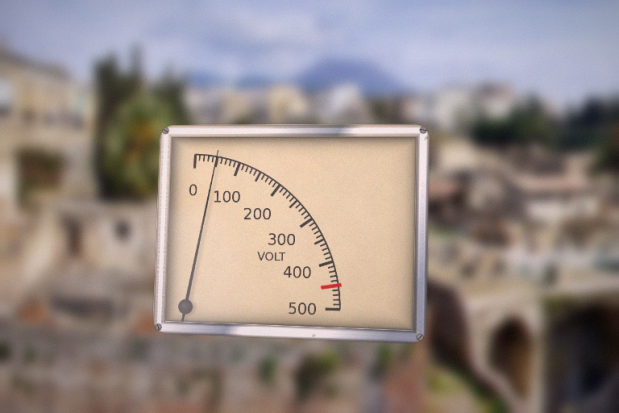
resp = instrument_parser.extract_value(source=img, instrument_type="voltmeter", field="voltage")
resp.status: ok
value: 50 V
